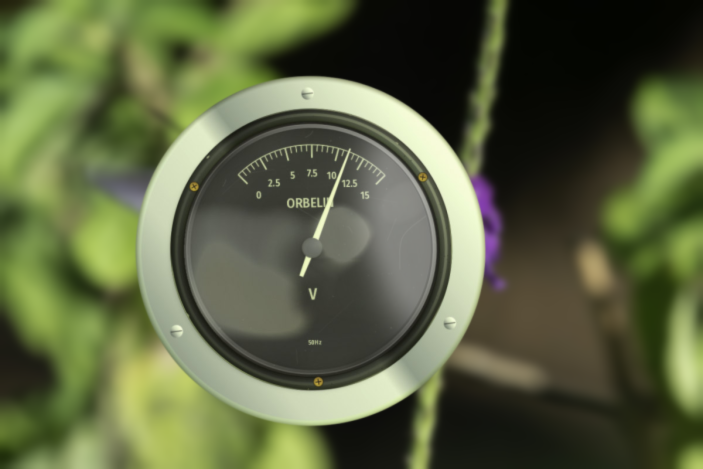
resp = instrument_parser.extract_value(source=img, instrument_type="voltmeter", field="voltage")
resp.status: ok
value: 11 V
